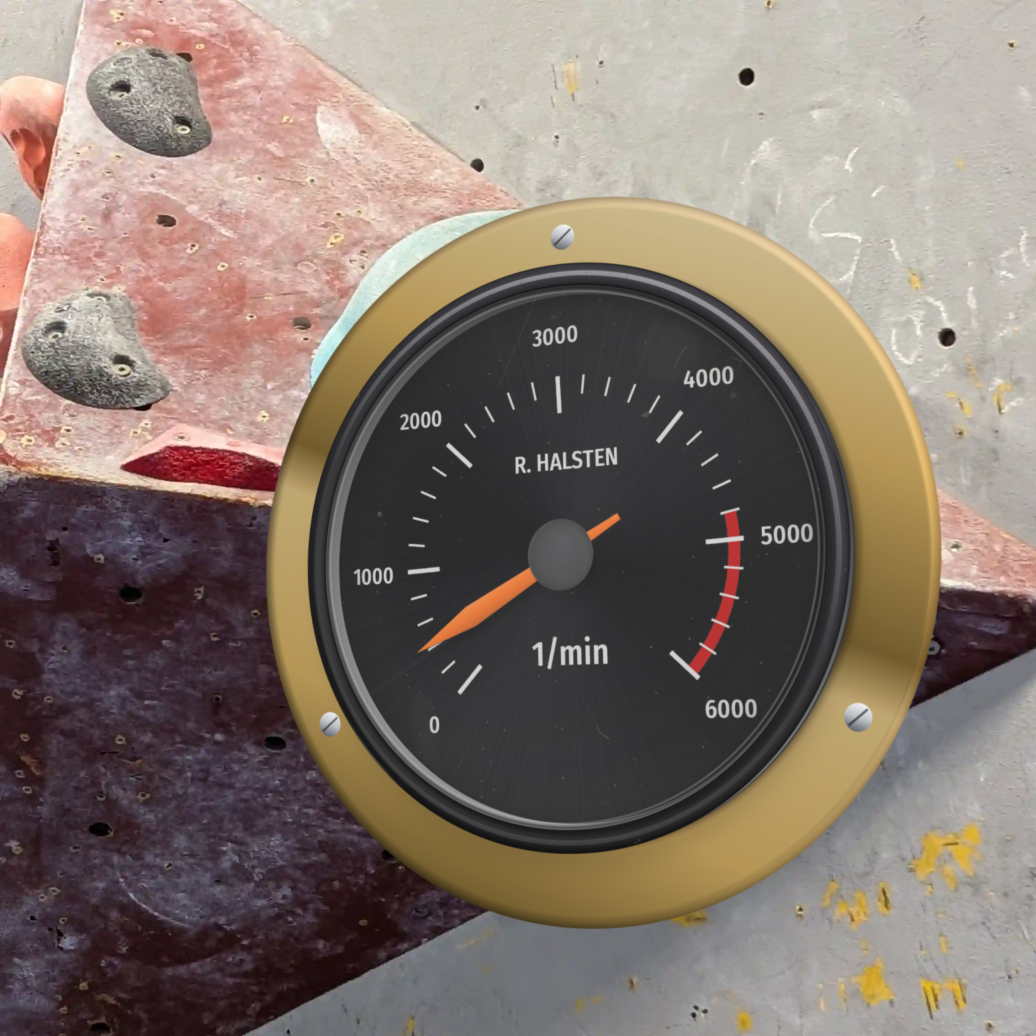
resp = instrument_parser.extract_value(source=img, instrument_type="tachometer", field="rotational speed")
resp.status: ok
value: 400 rpm
